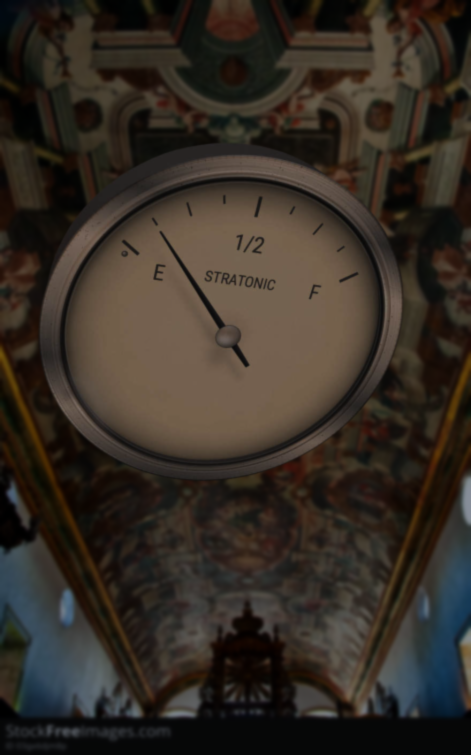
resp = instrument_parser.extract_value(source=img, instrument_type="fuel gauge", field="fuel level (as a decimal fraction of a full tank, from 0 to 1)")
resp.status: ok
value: 0.125
